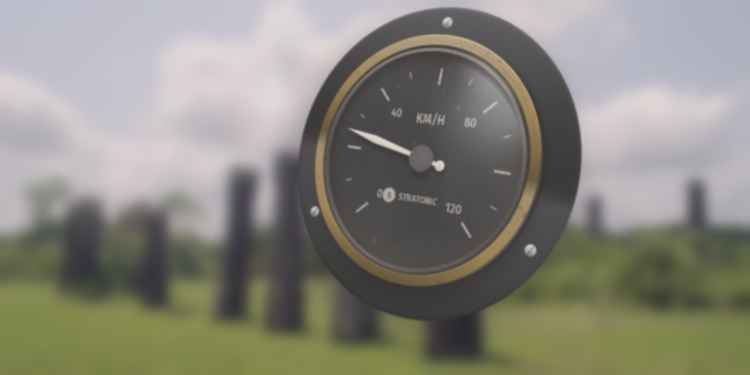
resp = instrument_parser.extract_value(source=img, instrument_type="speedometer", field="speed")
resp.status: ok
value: 25 km/h
